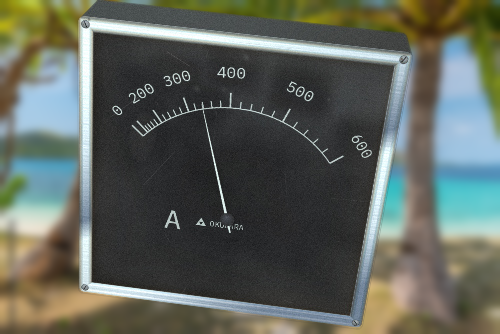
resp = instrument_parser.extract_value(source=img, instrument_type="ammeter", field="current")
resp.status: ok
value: 340 A
